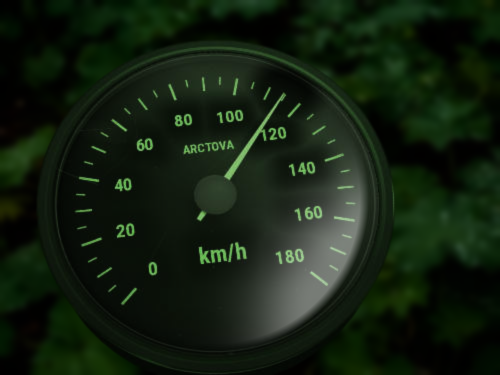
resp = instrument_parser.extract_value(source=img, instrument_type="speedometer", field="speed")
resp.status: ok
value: 115 km/h
